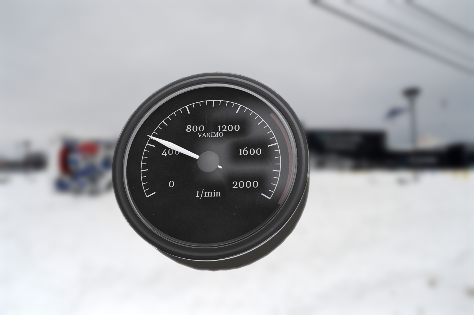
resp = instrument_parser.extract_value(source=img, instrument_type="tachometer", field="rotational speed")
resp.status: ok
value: 450 rpm
